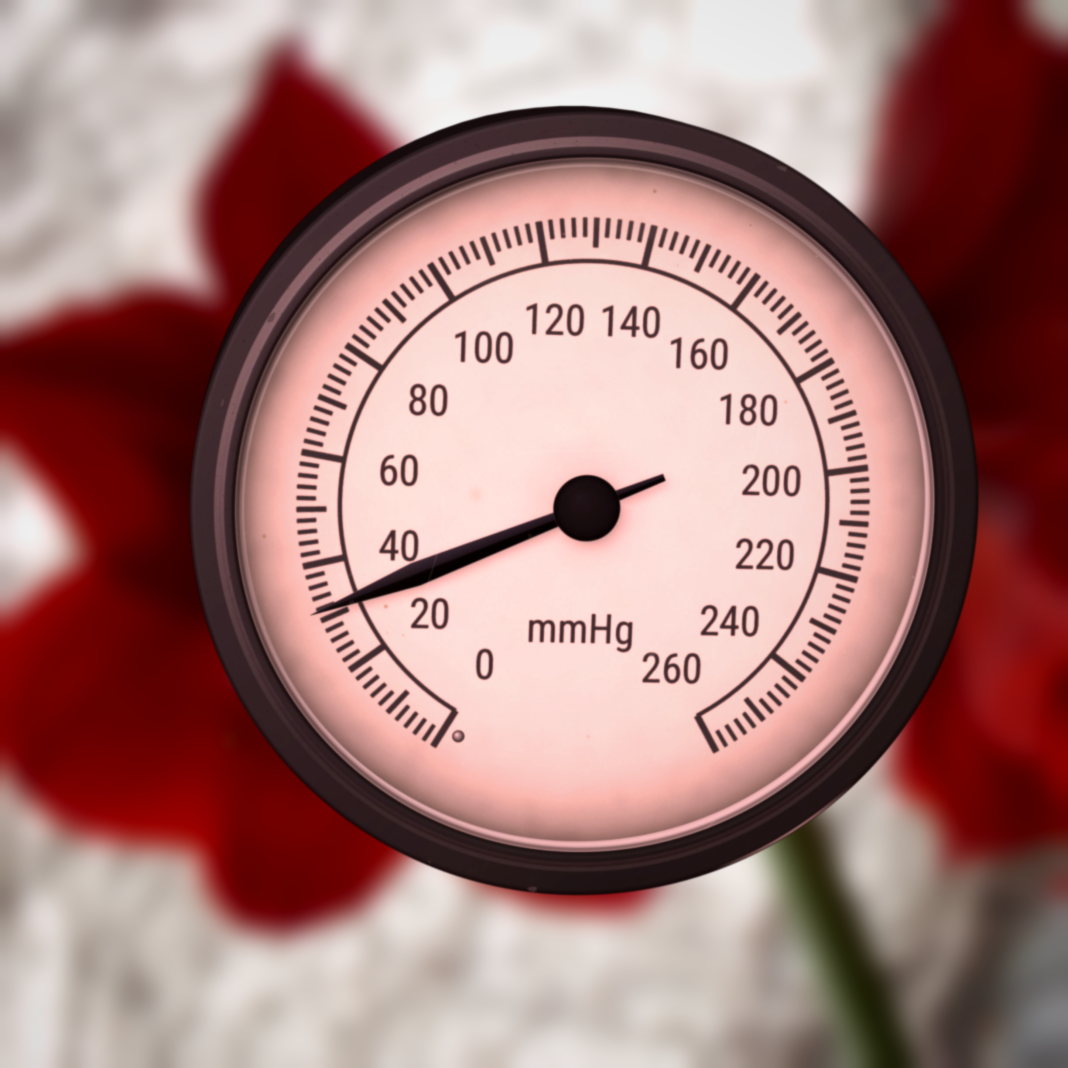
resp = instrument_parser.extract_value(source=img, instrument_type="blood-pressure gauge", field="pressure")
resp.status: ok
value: 32 mmHg
